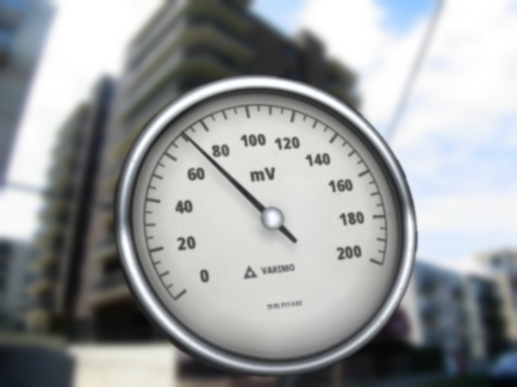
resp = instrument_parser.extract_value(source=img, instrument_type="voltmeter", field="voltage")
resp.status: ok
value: 70 mV
